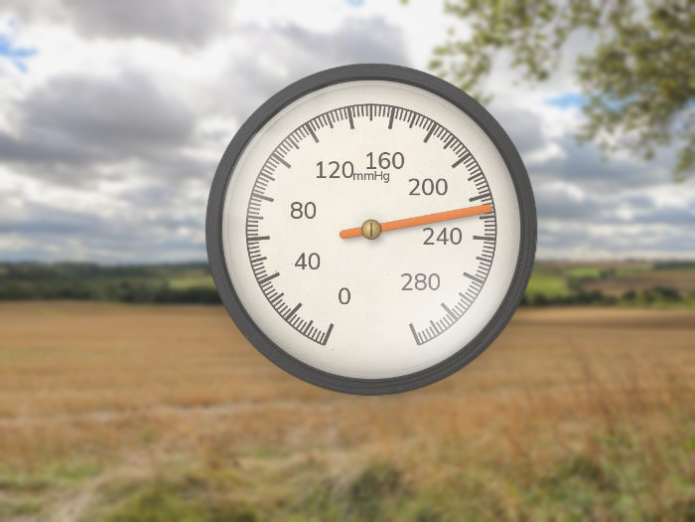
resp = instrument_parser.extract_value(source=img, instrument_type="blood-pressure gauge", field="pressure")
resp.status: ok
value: 226 mmHg
